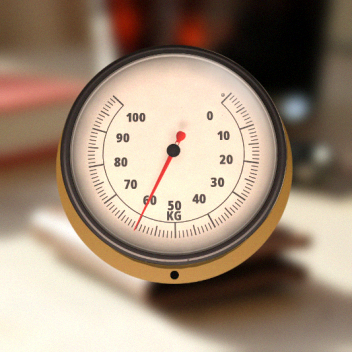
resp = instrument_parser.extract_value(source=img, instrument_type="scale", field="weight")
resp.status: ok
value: 60 kg
